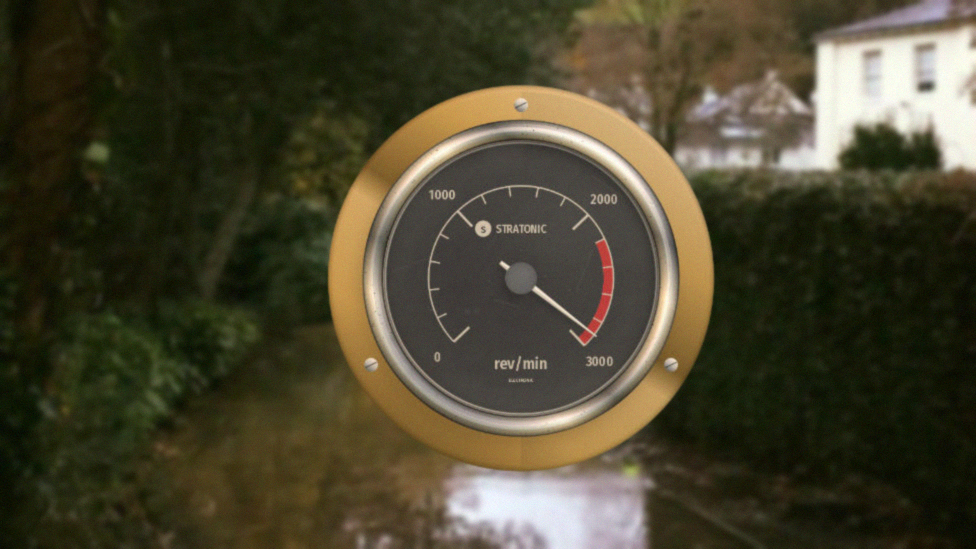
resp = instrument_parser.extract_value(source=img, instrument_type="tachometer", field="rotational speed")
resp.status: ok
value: 2900 rpm
